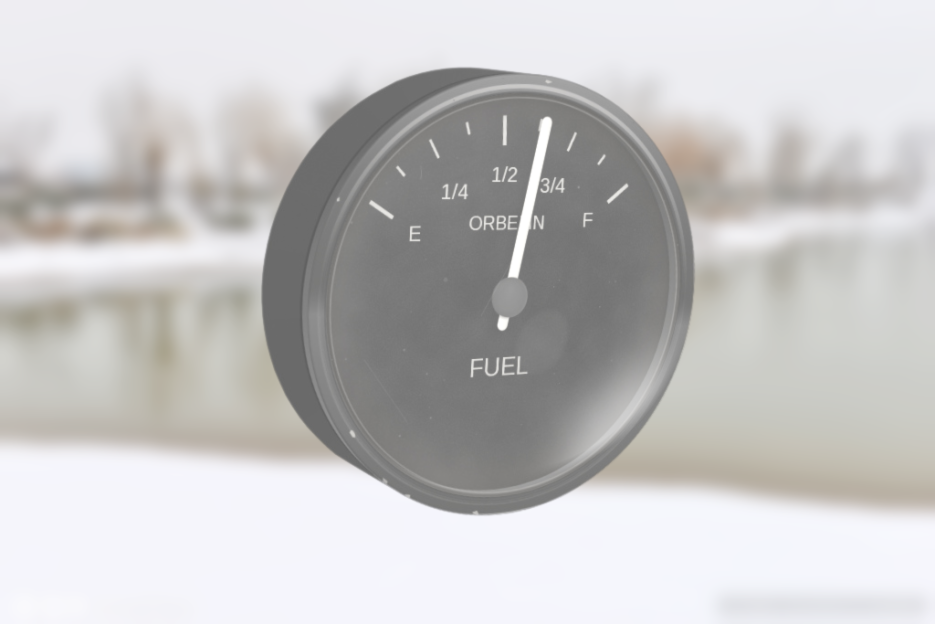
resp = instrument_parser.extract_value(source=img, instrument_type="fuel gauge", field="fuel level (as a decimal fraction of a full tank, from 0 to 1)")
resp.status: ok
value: 0.625
